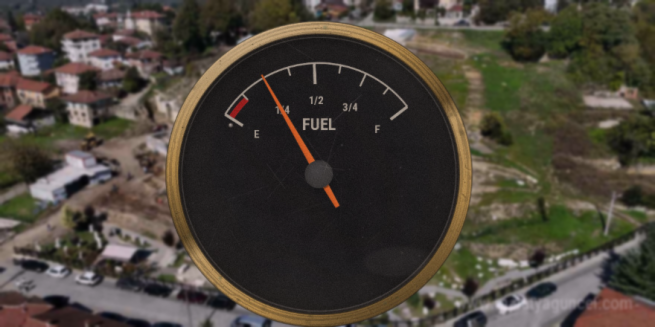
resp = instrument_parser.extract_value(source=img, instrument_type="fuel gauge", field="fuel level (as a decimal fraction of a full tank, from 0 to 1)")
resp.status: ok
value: 0.25
